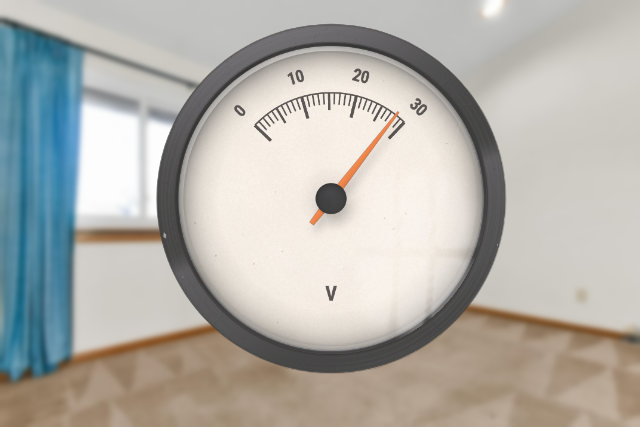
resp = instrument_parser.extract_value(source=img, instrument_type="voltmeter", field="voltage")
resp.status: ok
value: 28 V
